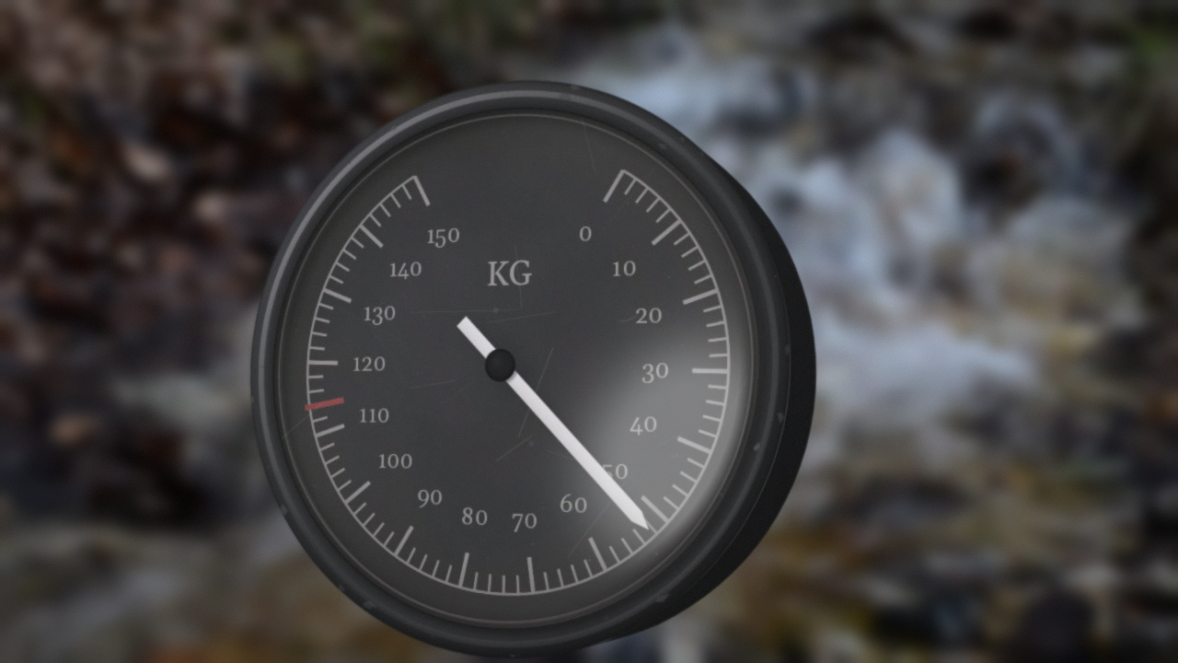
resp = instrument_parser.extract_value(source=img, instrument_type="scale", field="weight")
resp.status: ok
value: 52 kg
